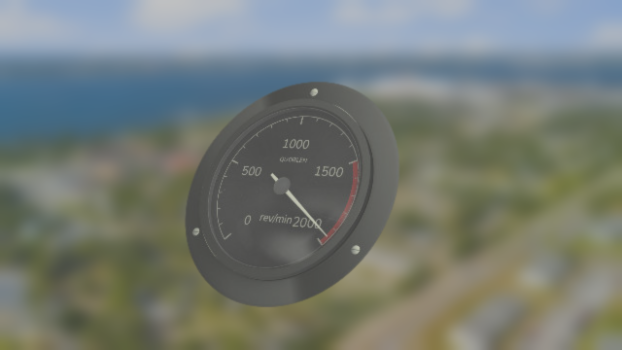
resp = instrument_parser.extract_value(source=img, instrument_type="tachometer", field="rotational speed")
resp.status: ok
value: 1950 rpm
